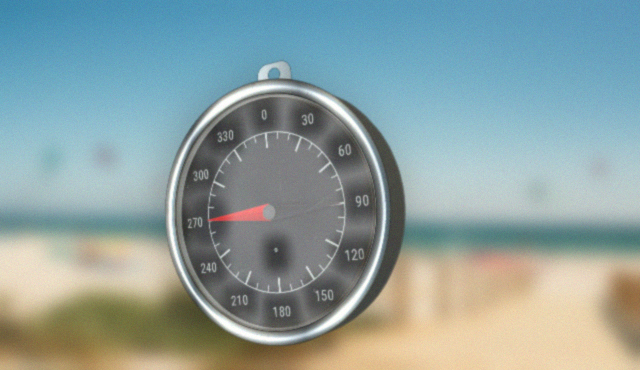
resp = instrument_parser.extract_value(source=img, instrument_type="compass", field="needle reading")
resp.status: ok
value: 270 °
